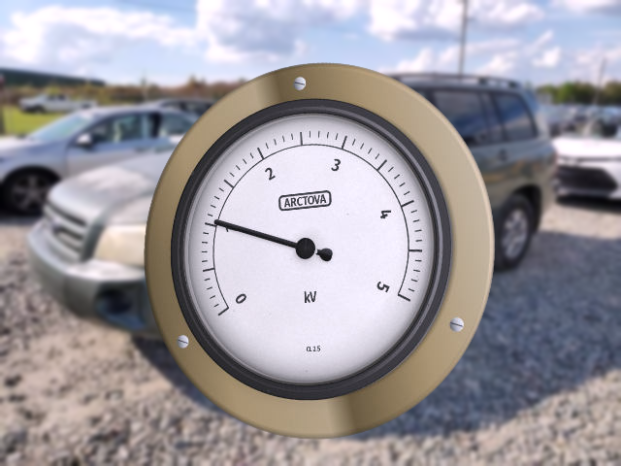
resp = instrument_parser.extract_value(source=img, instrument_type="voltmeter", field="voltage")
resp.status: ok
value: 1.05 kV
